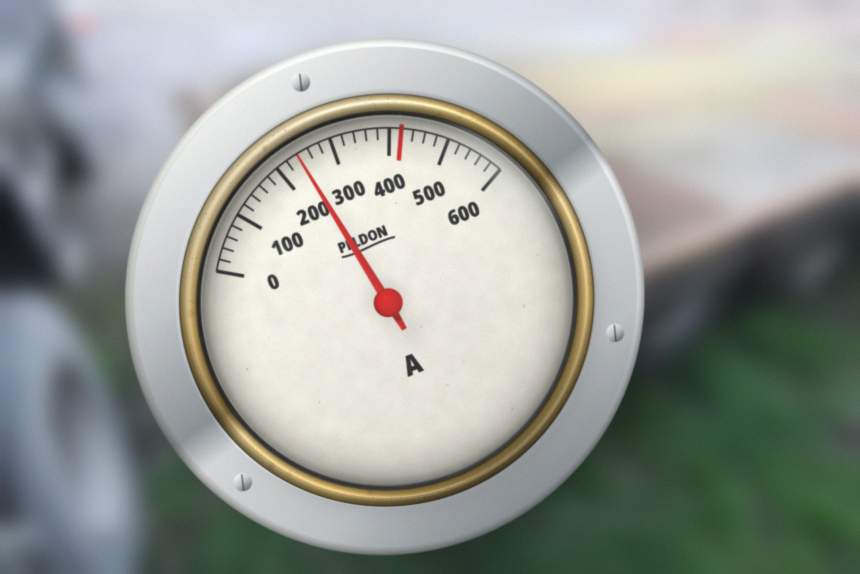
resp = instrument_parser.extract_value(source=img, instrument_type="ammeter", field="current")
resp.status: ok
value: 240 A
